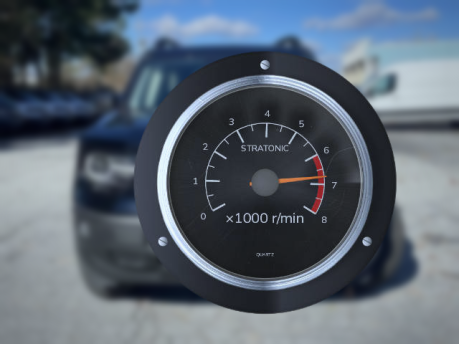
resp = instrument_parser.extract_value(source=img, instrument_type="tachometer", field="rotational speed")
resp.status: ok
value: 6750 rpm
